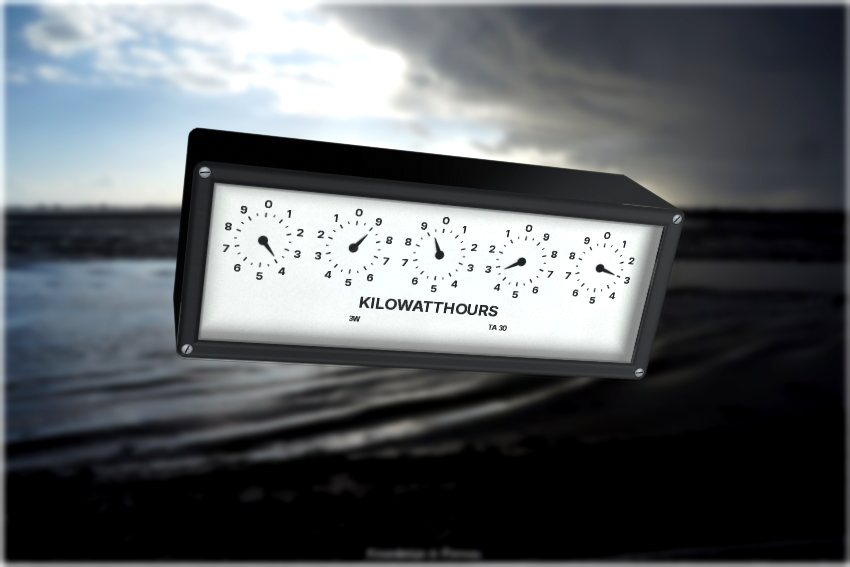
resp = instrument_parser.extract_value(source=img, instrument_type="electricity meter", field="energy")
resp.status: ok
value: 38933 kWh
